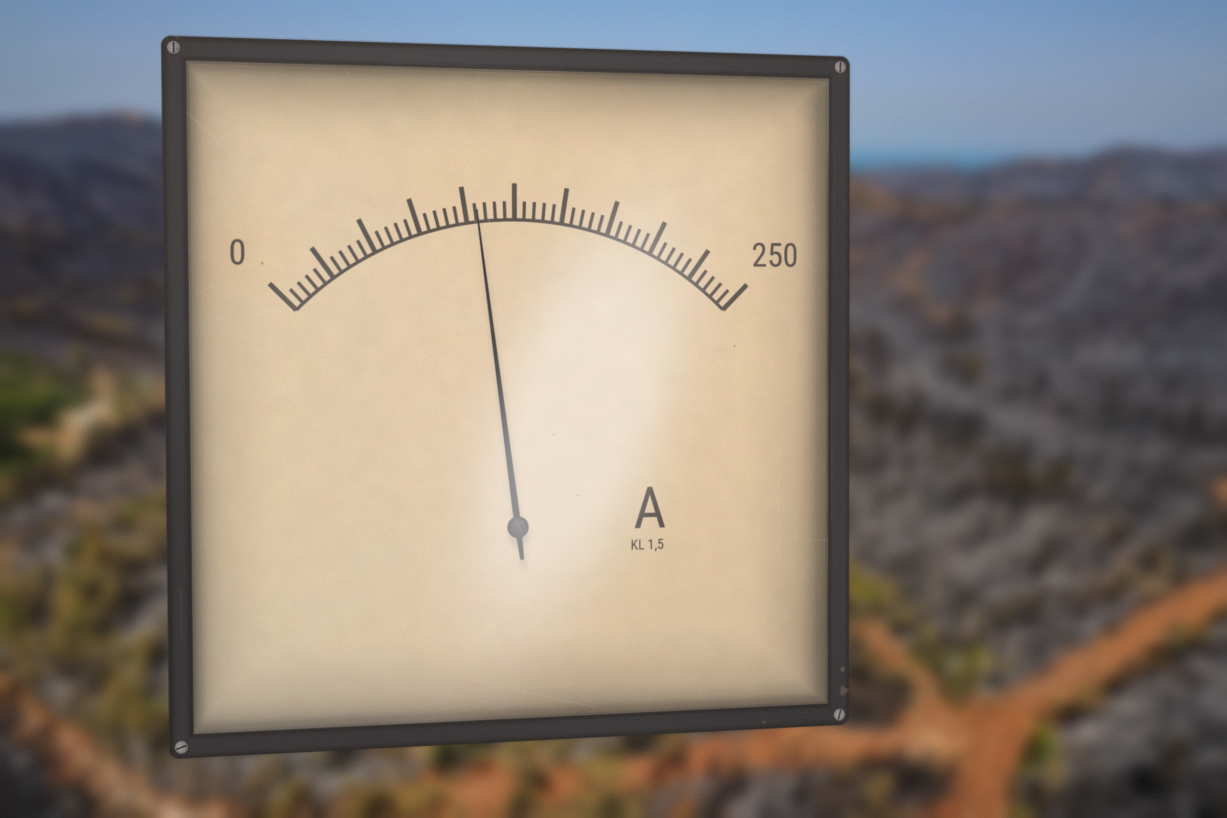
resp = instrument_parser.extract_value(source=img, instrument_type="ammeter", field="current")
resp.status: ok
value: 105 A
